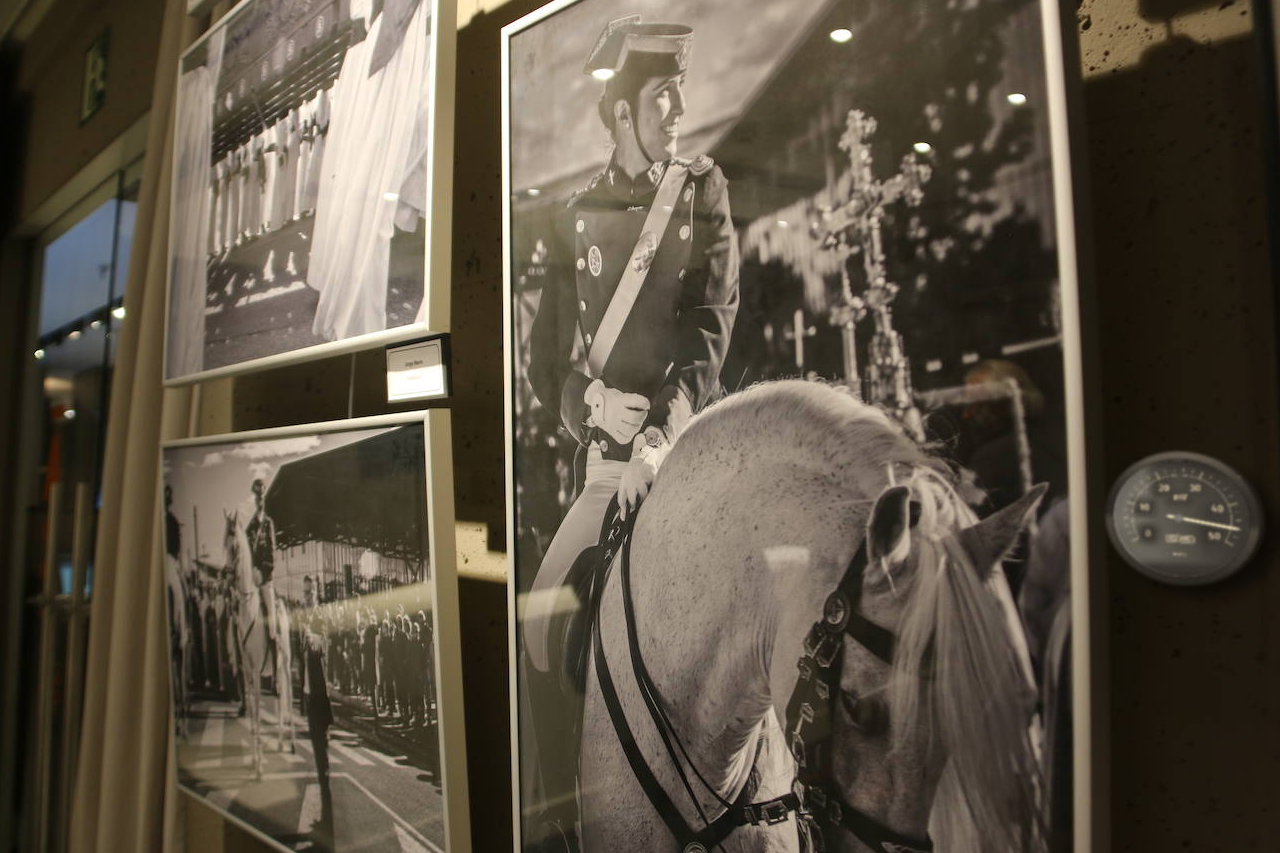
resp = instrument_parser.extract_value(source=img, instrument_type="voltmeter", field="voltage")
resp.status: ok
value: 46 mV
